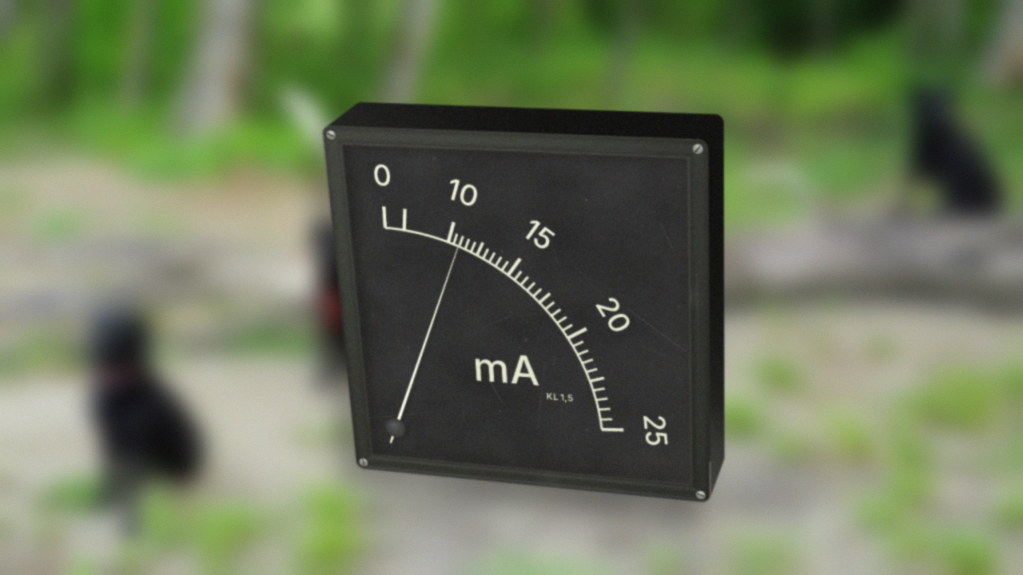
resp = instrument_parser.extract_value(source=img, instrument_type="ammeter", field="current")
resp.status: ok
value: 11 mA
